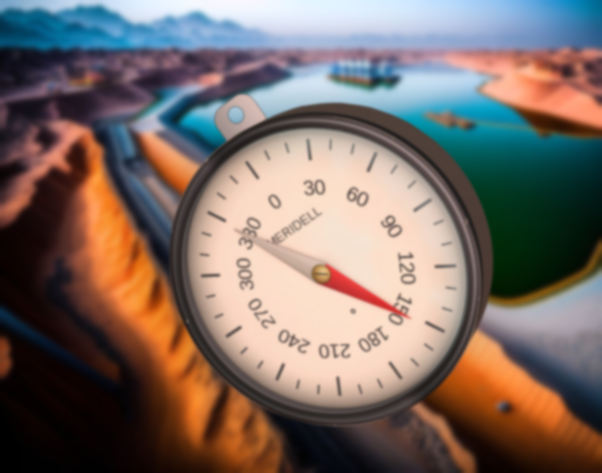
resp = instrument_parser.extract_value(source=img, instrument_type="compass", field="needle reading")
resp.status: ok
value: 150 °
